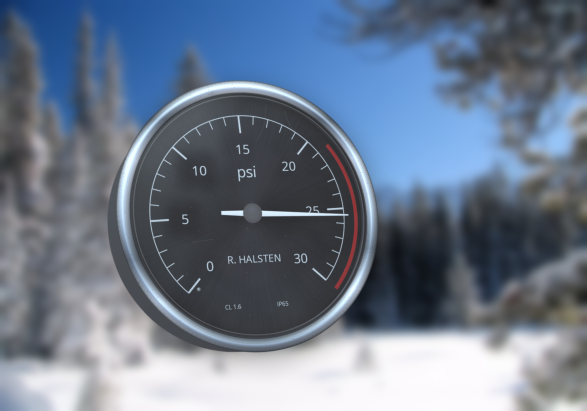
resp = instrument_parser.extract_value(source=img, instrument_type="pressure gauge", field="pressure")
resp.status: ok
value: 25.5 psi
